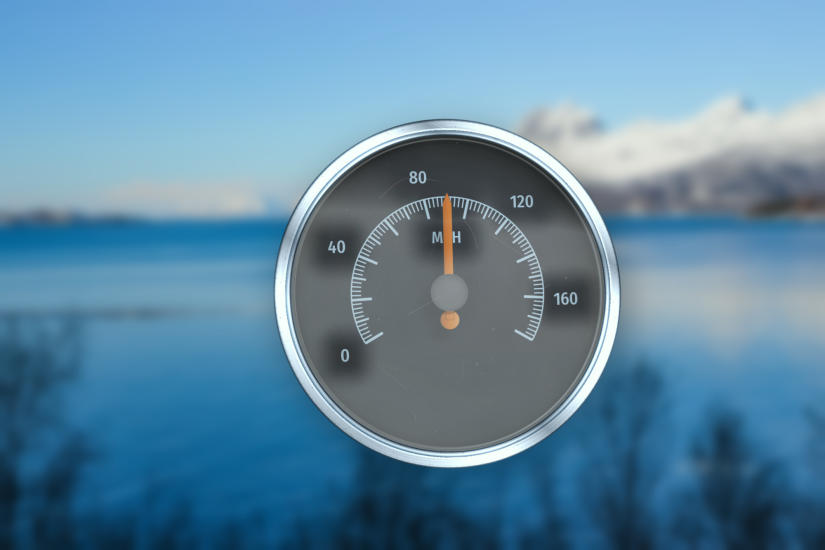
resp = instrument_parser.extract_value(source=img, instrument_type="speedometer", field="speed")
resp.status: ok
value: 90 mph
